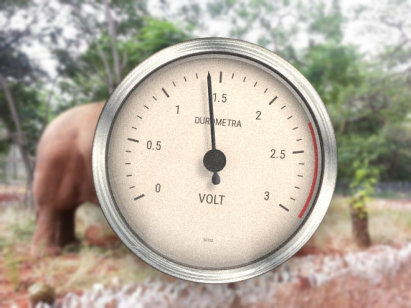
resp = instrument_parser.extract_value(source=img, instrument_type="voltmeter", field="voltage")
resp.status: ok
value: 1.4 V
